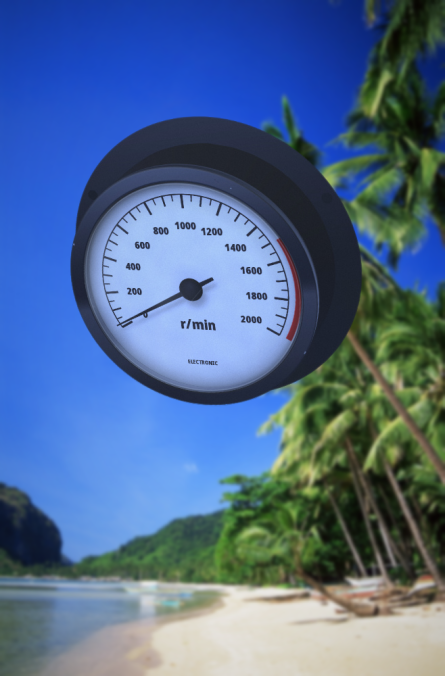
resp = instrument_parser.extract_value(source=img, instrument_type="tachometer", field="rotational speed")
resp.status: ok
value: 25 rpm
